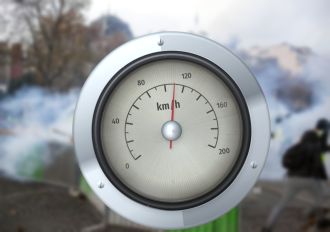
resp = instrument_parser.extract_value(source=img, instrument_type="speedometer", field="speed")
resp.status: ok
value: 110 km/h
